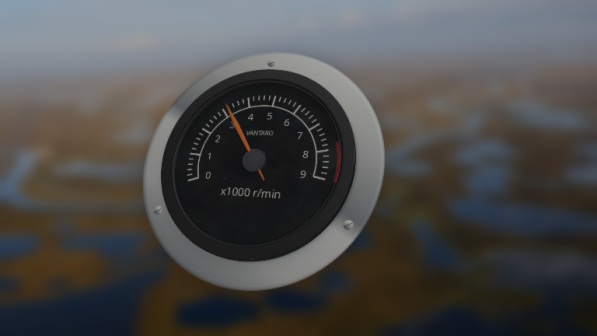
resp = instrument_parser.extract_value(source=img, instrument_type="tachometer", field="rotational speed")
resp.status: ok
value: 3200 rpm
